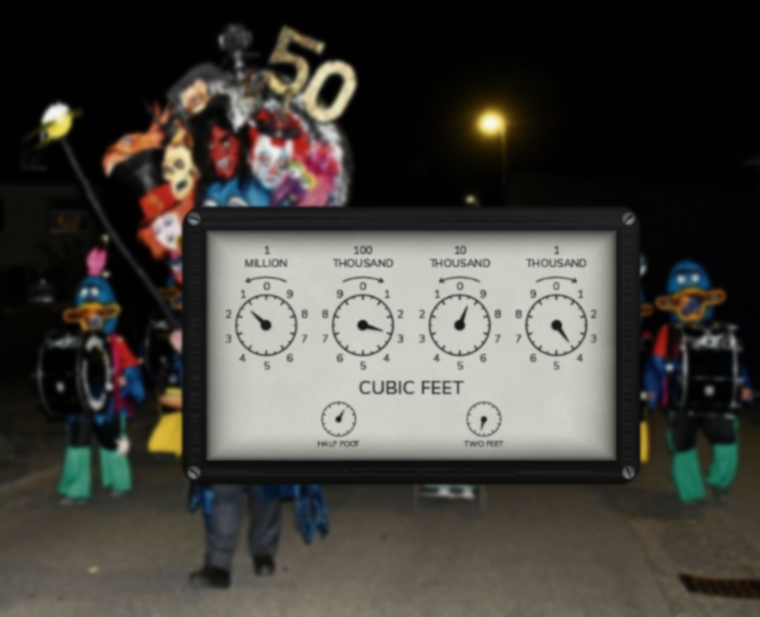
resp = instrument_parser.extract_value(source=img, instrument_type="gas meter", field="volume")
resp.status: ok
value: 129400 ft³
